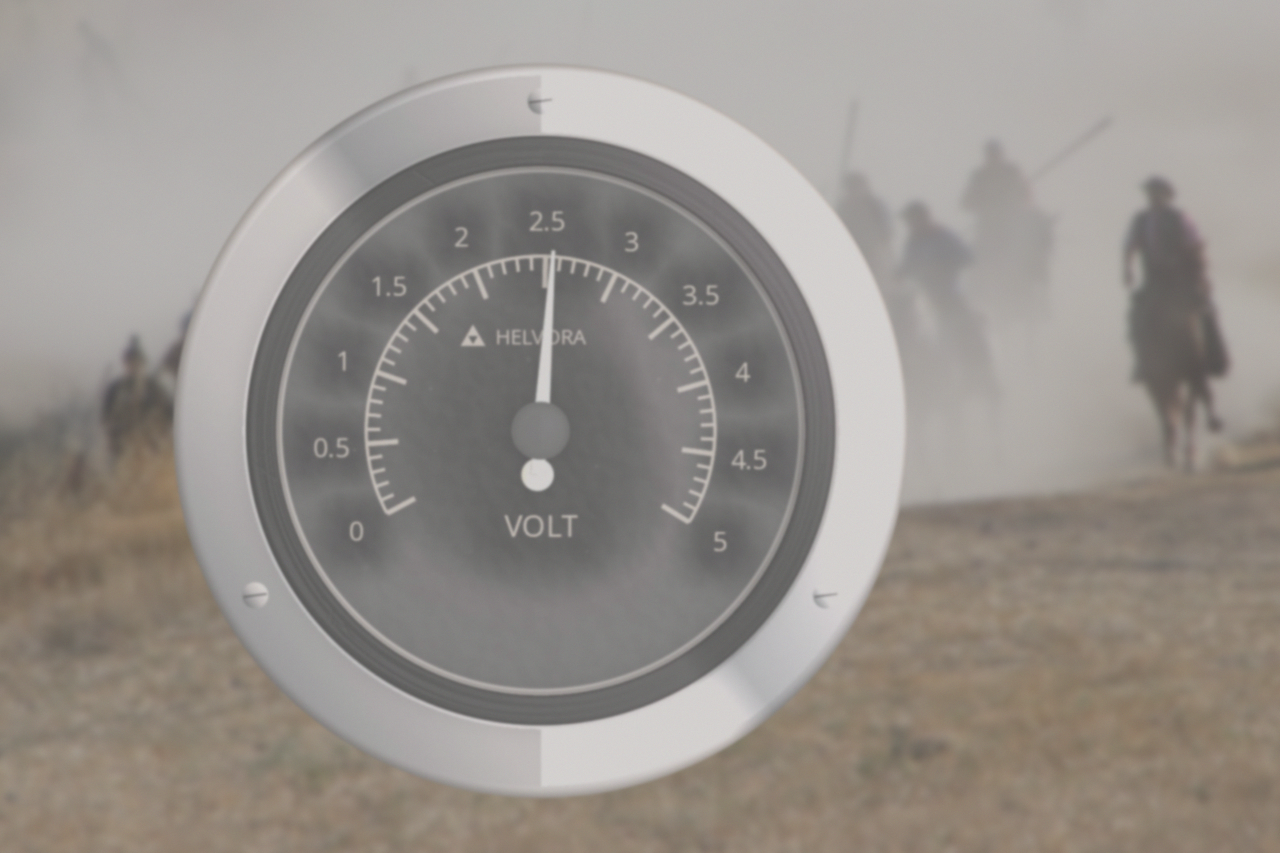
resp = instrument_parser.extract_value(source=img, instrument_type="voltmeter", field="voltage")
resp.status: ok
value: 2.55 V
